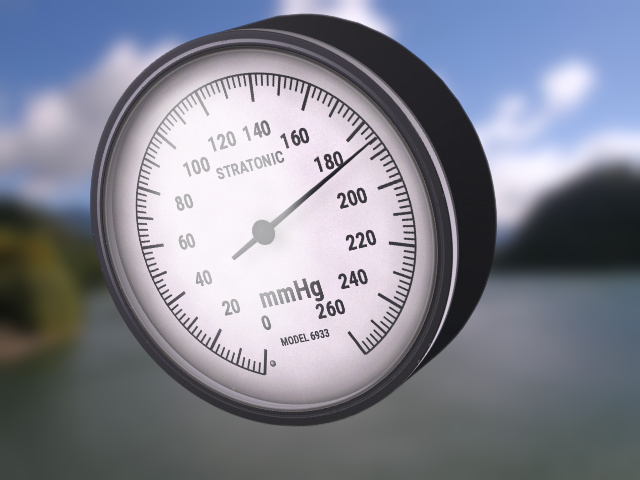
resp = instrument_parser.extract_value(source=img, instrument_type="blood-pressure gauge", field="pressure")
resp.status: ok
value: 186 mmHg
